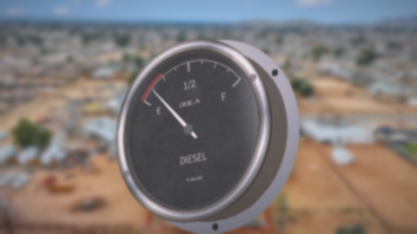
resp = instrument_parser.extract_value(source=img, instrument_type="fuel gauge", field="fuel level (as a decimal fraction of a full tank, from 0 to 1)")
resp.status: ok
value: 0.125
